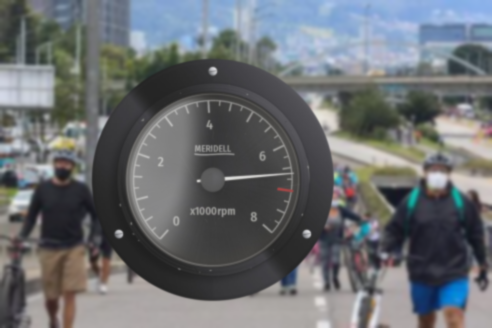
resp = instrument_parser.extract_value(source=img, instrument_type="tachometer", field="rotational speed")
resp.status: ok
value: 6625 rpm
